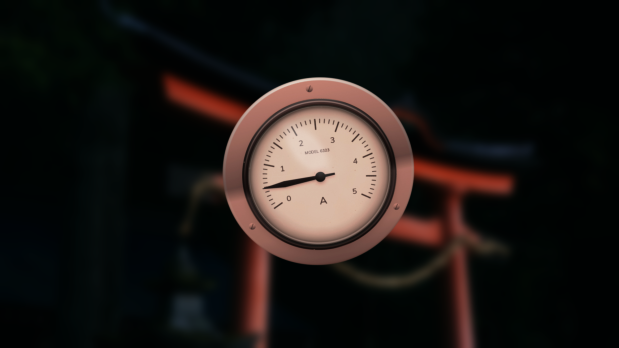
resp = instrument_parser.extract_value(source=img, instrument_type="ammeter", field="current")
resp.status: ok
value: 0.5 A
